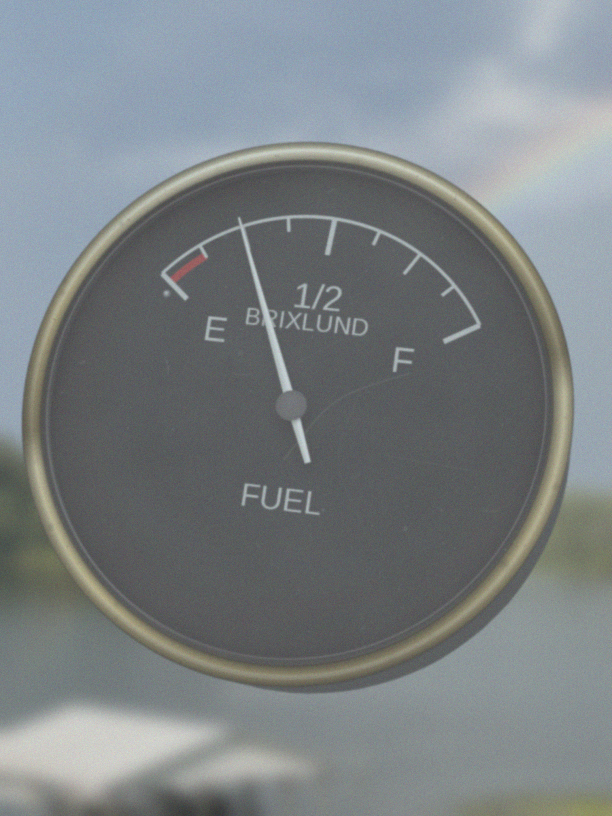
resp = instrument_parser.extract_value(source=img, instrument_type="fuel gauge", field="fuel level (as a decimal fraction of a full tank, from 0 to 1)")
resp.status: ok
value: 0.25
